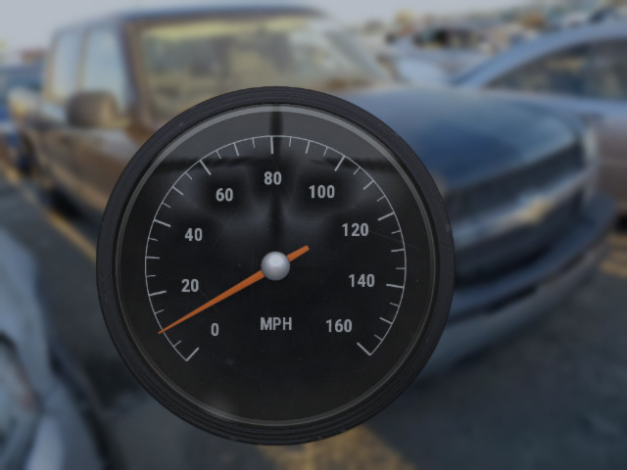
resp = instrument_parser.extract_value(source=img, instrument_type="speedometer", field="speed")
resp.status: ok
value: 10 mph
